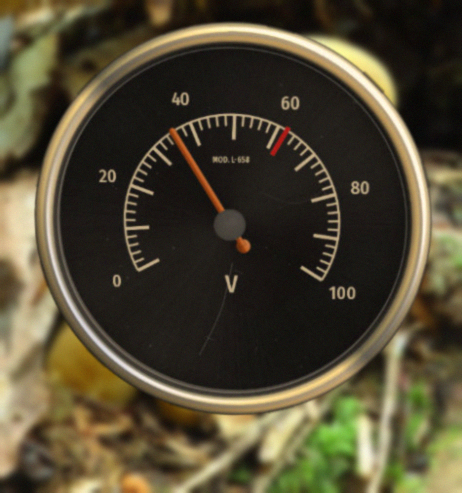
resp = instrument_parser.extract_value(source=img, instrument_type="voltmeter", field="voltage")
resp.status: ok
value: 36 V
